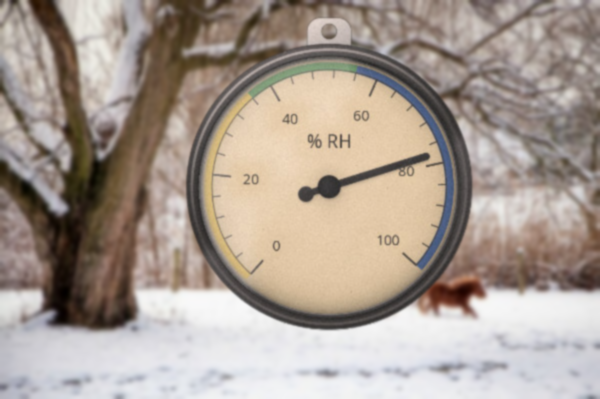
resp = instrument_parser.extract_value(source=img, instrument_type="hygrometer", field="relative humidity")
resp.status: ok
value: 78 %
